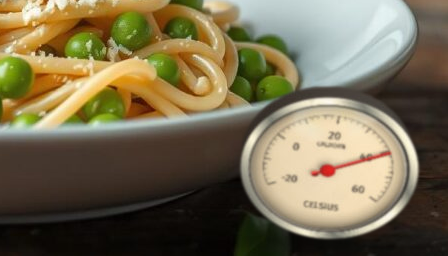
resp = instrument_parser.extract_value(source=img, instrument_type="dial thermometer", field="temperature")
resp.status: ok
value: 40 °C
